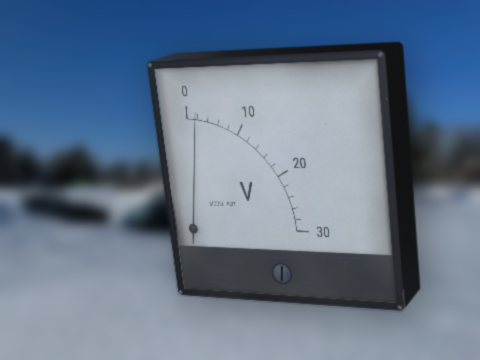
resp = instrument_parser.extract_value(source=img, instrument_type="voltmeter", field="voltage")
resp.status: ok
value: 2 V
